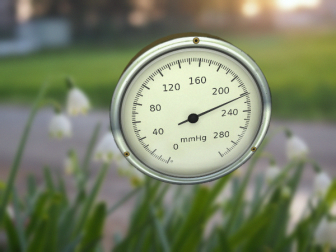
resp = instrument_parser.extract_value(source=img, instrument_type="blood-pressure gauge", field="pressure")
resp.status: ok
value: 220 mmHg
